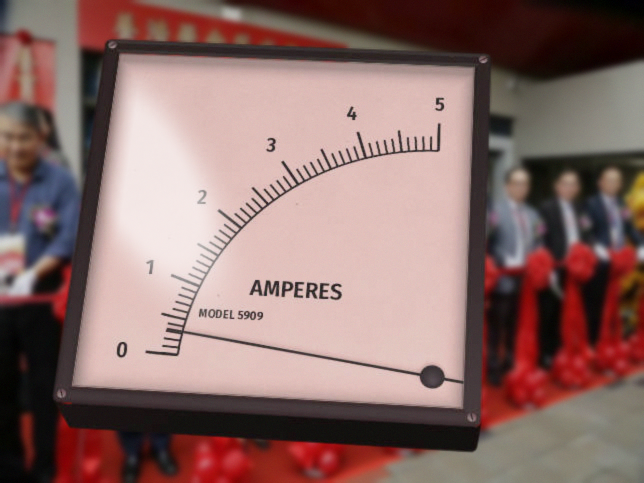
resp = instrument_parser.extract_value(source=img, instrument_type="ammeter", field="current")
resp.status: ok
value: 0.3 A
